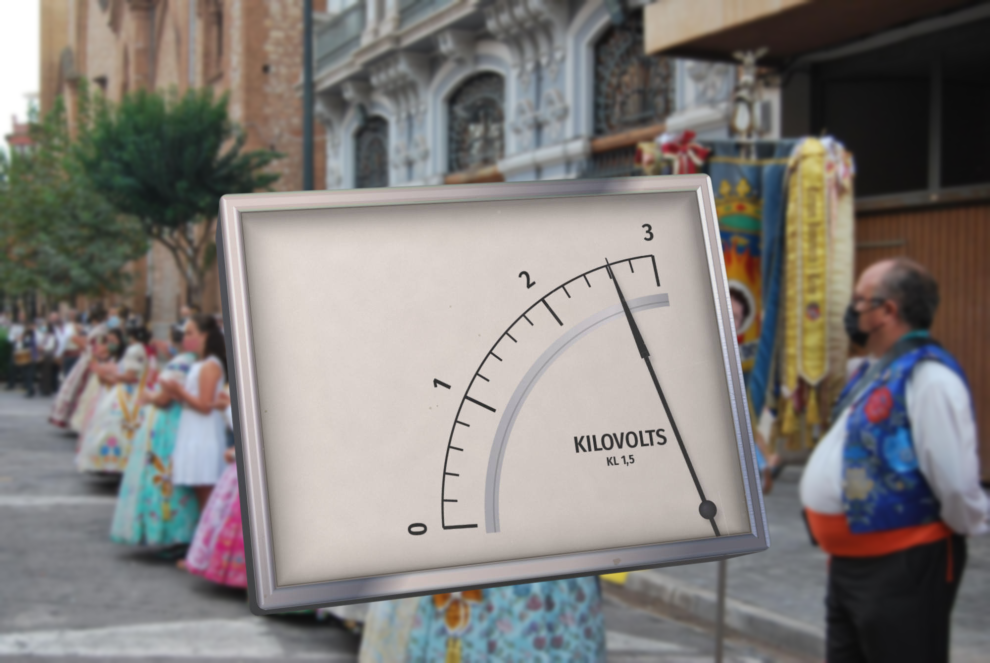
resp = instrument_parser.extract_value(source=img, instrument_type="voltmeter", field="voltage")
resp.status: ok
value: 2.6 kV
